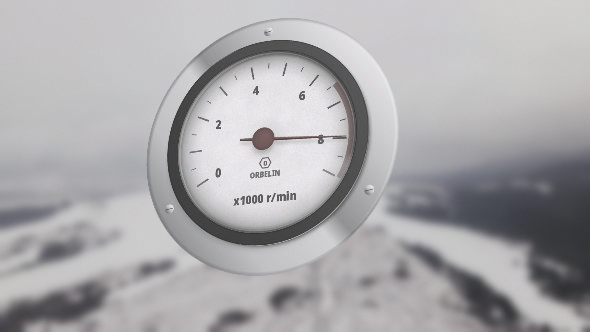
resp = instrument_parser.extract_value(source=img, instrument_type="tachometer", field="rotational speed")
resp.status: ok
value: 8000 rpm
